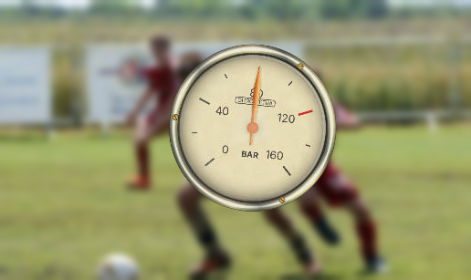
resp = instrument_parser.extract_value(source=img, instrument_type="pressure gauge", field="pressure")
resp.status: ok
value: 80 bar
